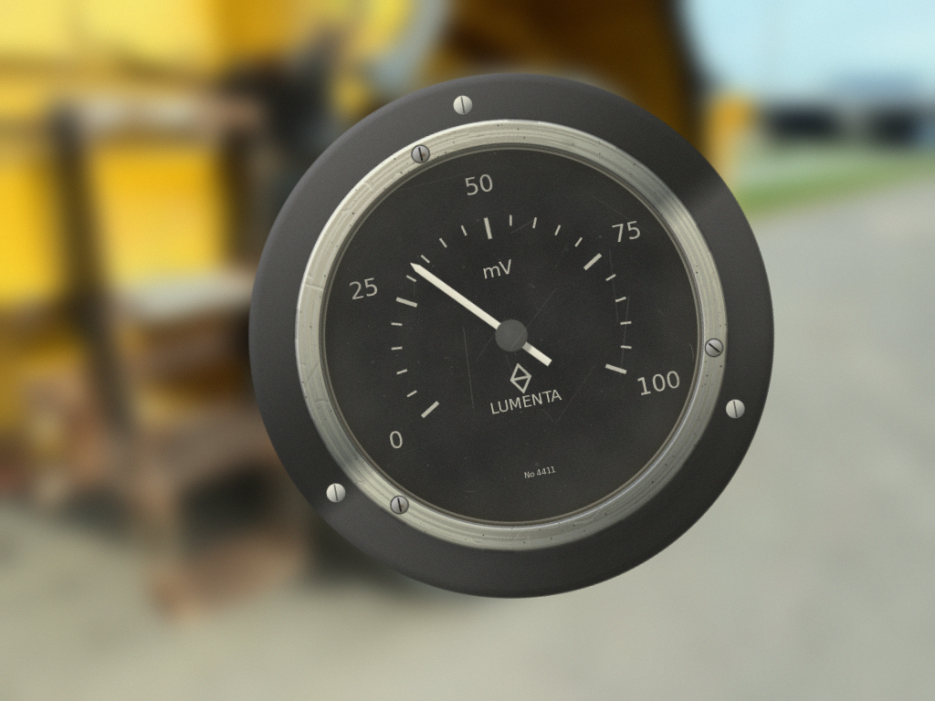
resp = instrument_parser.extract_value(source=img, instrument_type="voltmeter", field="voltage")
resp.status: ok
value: 32.5 mV
